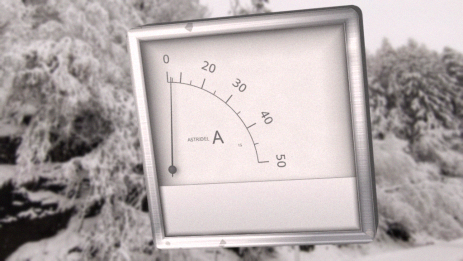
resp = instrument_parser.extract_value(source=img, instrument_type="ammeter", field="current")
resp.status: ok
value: 5 A
